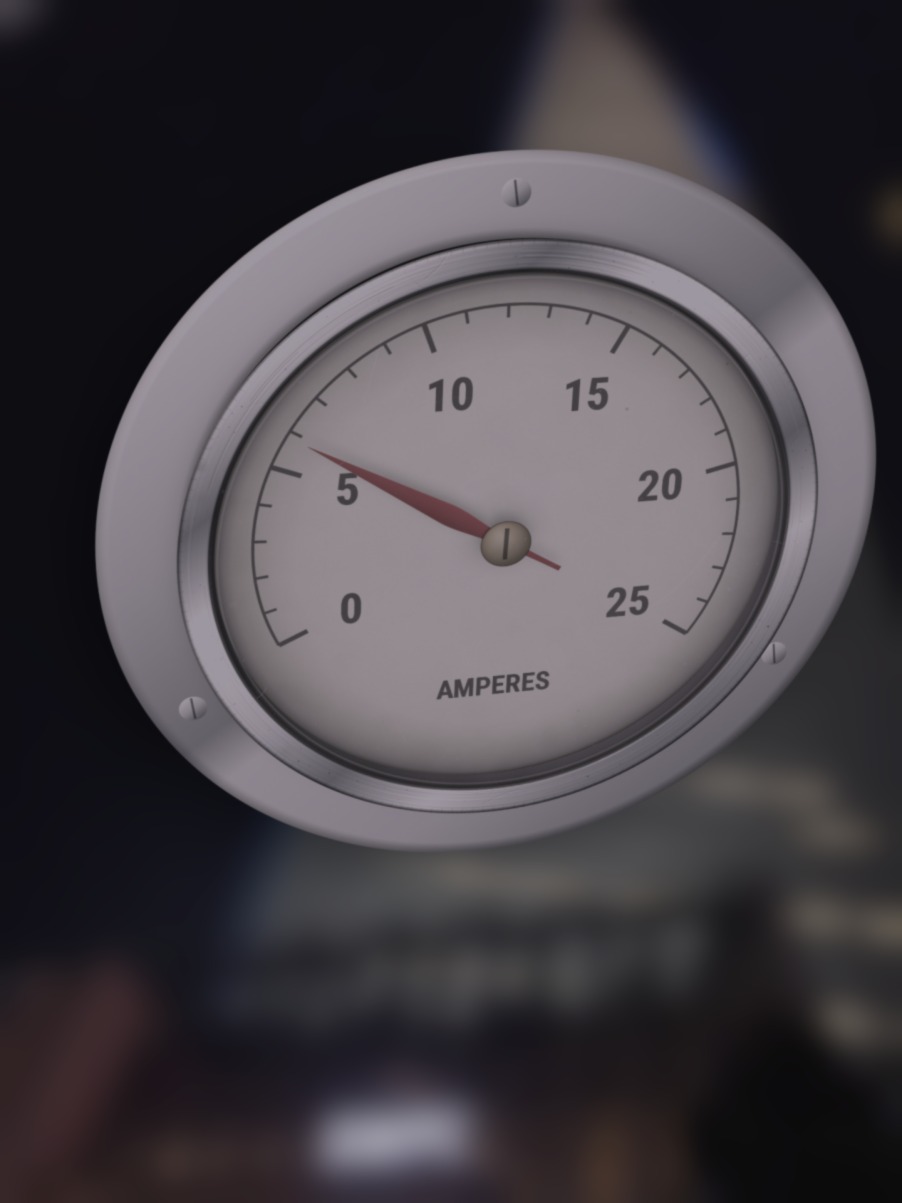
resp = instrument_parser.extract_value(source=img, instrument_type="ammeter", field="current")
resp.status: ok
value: 6 A
